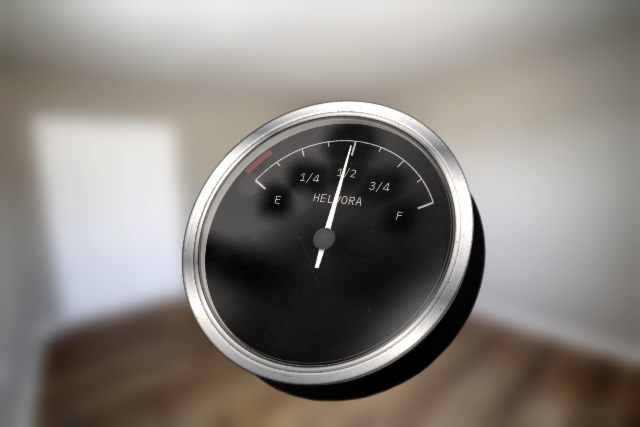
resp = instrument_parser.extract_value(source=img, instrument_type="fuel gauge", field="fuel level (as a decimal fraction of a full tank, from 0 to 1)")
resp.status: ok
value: 0.5
